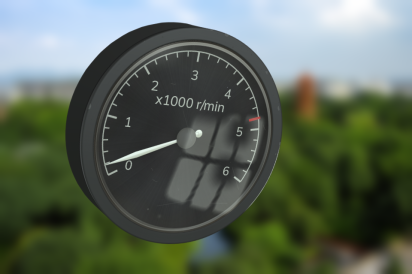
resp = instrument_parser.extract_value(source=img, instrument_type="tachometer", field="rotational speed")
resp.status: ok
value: 200 rpm
